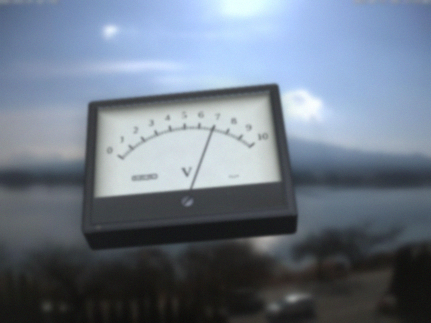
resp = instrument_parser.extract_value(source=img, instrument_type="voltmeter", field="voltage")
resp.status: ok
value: 7 V
